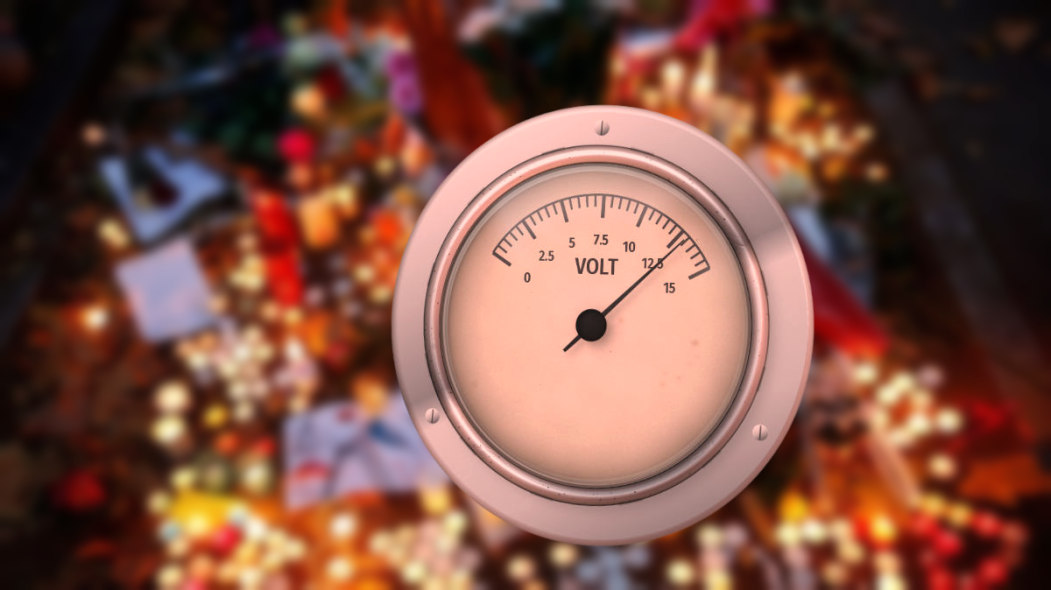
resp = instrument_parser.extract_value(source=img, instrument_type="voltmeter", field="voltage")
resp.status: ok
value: 13 V
